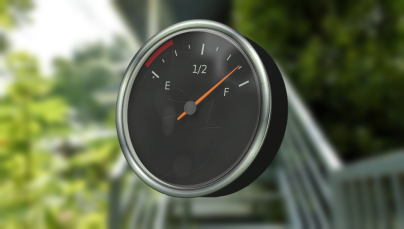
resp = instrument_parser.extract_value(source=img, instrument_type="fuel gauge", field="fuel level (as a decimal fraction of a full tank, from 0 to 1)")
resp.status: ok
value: 0.875
